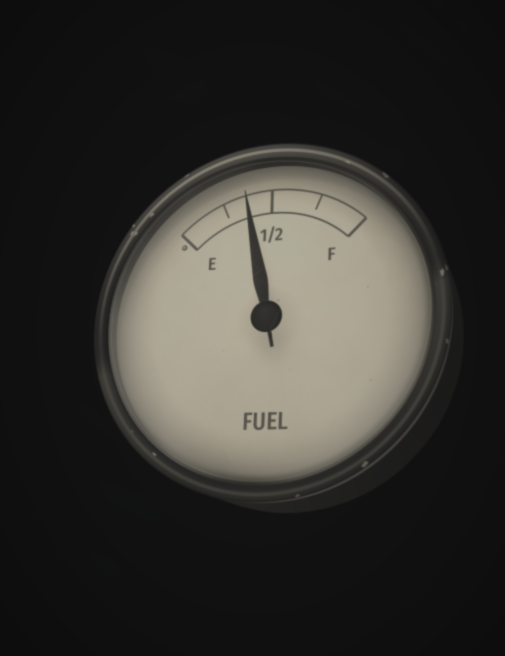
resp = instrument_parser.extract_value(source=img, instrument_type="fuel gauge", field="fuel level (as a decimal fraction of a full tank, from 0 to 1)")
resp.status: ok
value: 0.375
